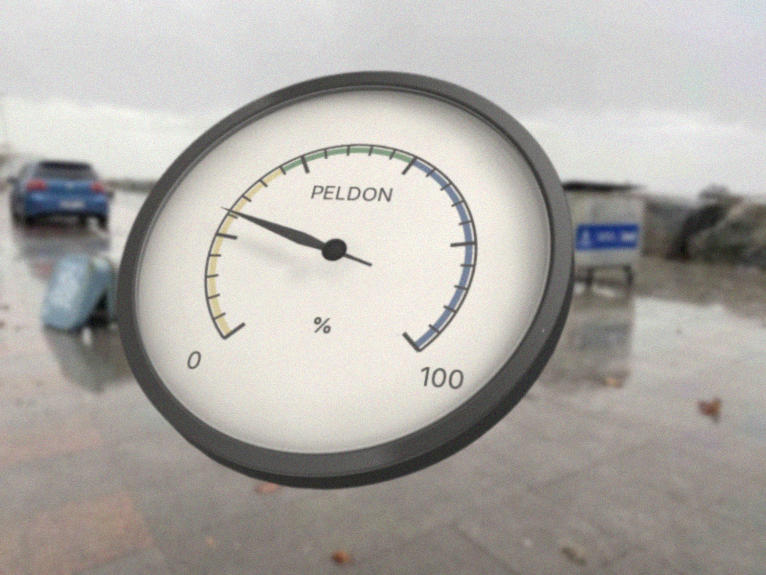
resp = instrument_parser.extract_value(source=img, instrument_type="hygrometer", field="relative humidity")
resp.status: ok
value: 24 %
